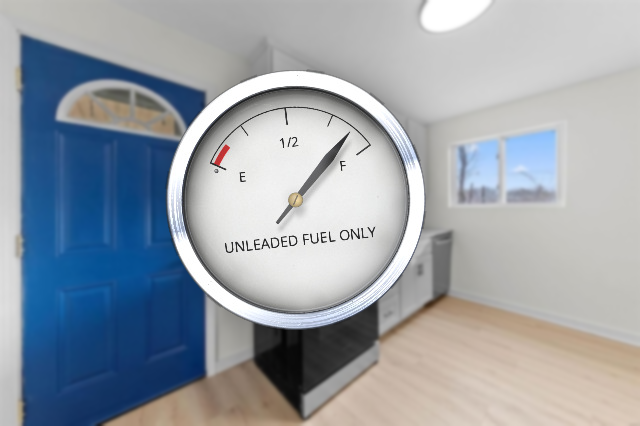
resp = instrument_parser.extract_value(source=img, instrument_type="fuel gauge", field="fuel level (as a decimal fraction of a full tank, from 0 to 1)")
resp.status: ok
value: 0.875
